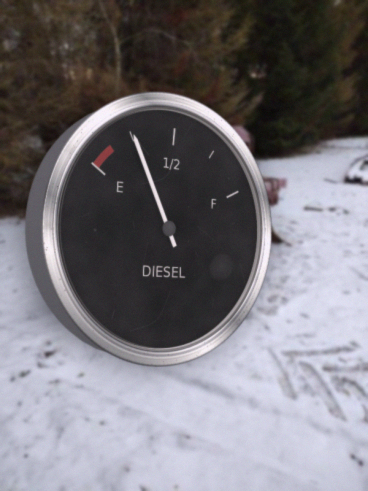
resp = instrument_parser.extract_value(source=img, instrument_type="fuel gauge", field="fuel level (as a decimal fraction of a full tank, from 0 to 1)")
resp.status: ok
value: 0.25
